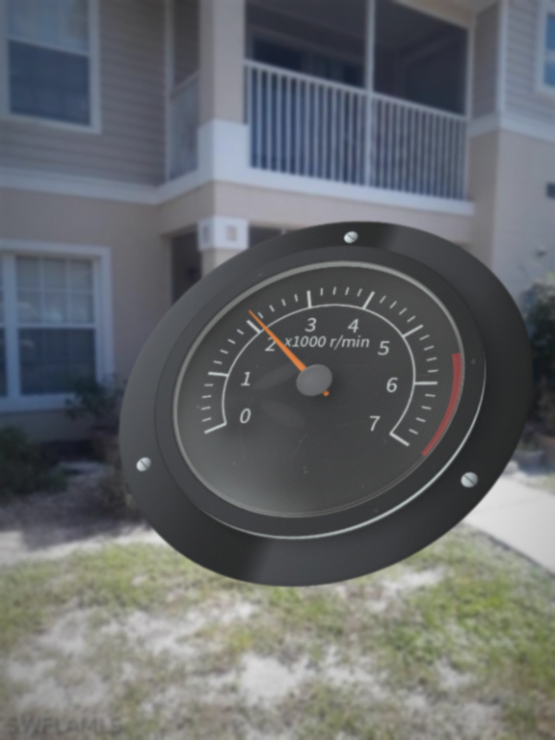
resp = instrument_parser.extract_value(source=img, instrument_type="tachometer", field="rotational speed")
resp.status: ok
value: 2100 rpm
